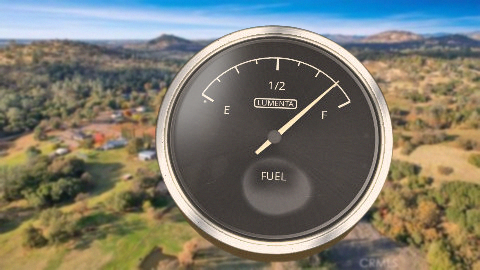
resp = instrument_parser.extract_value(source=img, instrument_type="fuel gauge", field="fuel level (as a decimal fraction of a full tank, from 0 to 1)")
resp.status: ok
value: 0.875
